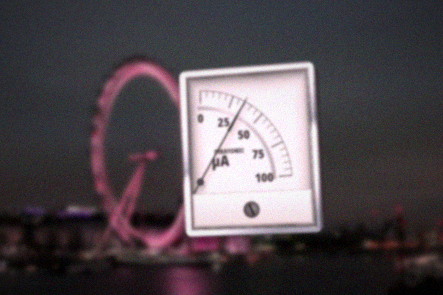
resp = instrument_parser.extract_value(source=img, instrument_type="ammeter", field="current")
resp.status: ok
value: 35 µA
